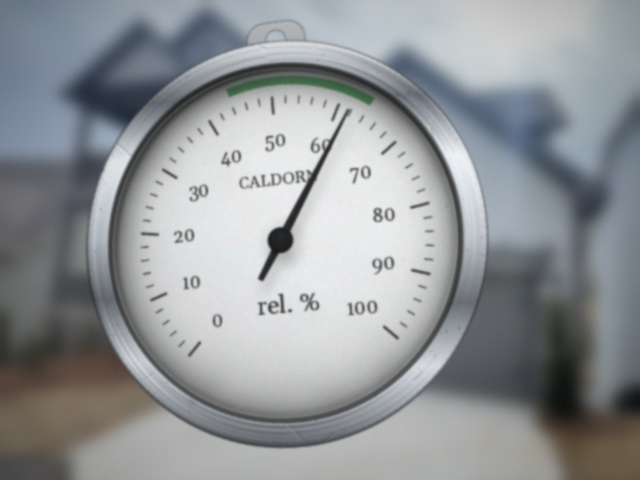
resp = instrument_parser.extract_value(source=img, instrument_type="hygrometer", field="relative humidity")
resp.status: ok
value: 62 %
